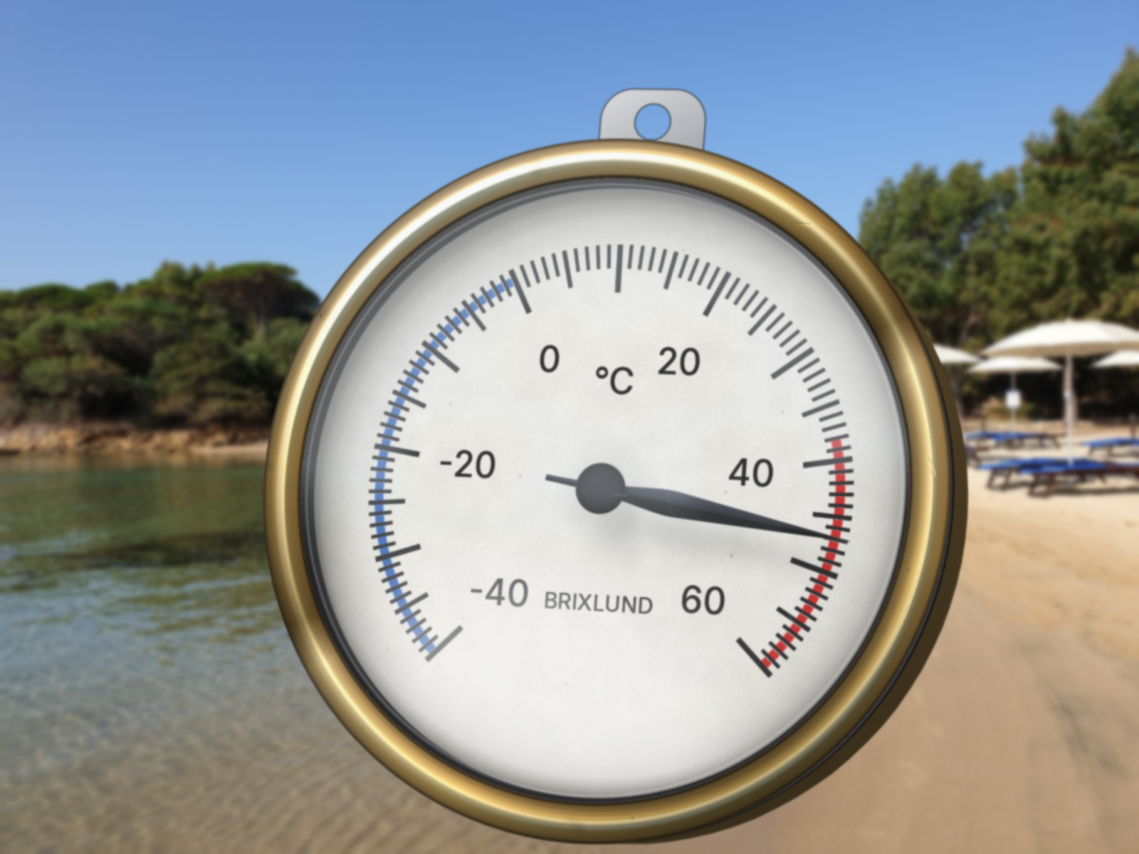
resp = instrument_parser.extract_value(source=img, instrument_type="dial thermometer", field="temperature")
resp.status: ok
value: 47 °C
